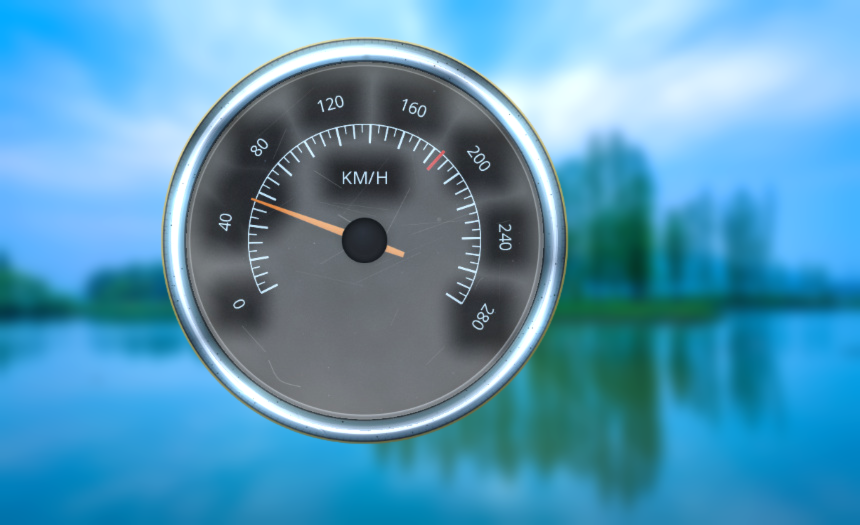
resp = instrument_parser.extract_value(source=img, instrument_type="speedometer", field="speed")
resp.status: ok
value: 55 km/h
